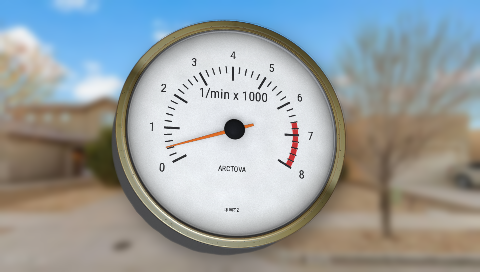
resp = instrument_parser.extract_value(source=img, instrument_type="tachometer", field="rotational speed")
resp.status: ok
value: 400 rpm
